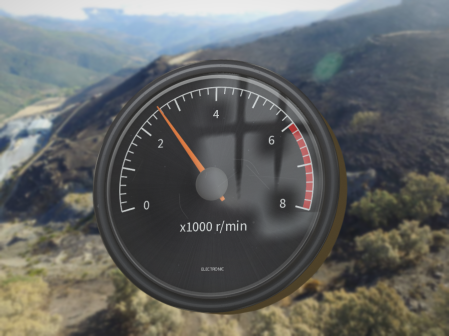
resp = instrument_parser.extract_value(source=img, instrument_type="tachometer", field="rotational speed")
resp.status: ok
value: 2600 rpm
